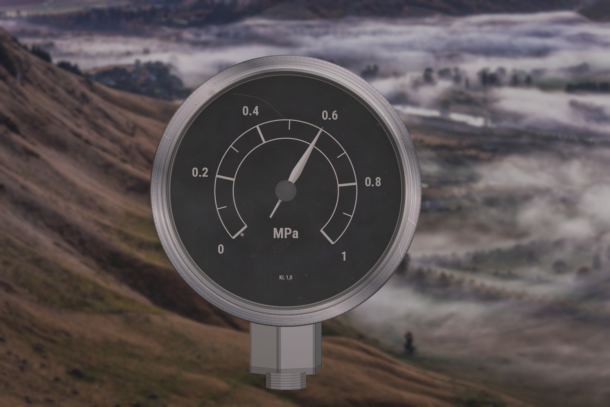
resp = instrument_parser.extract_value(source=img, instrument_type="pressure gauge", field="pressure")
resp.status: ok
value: 0.6 MPa
